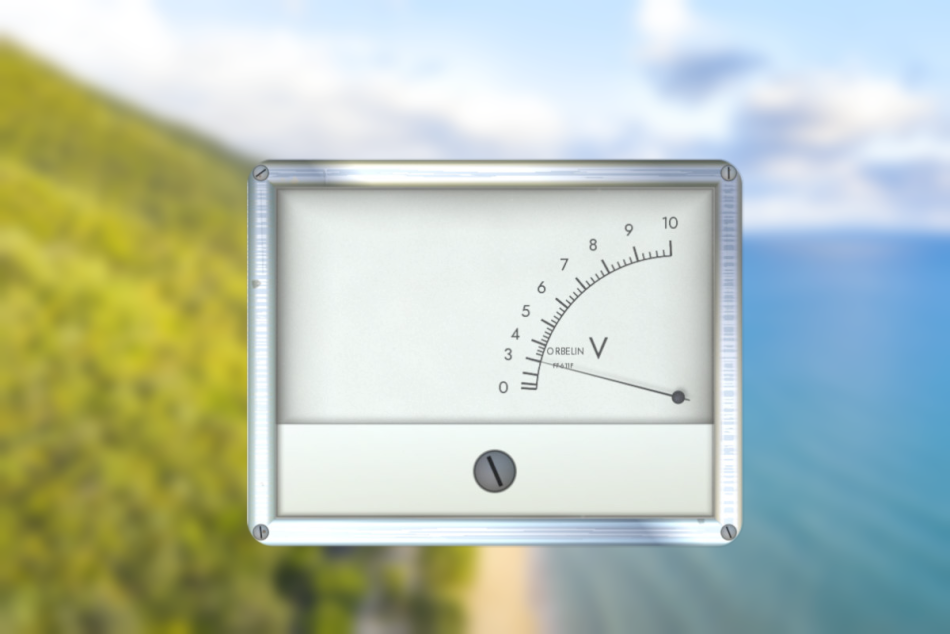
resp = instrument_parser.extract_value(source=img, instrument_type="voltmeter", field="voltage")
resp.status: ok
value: 3 V
